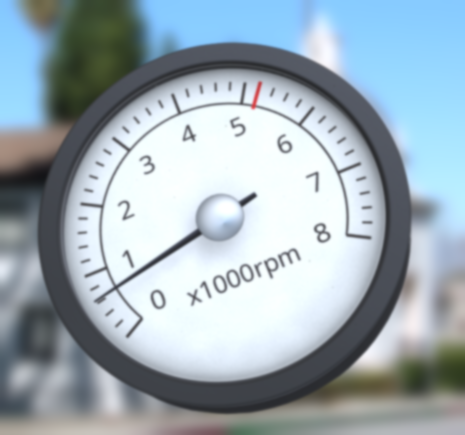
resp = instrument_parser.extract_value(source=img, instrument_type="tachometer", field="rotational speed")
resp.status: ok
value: 600 rpm
